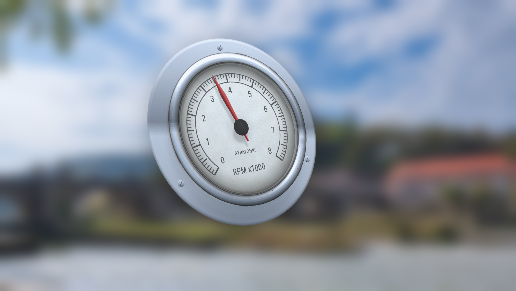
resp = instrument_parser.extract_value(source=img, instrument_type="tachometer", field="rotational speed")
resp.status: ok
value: 3500 rpm
